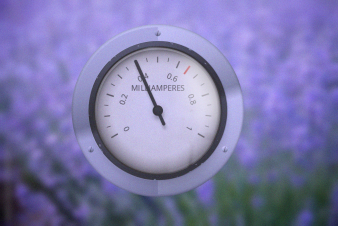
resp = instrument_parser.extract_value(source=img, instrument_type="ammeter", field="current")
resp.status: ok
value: 0.4 mA
